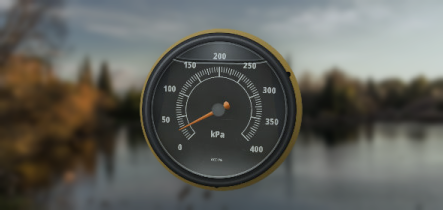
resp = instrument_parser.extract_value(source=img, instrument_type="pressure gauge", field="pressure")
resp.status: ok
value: 25 kPa
